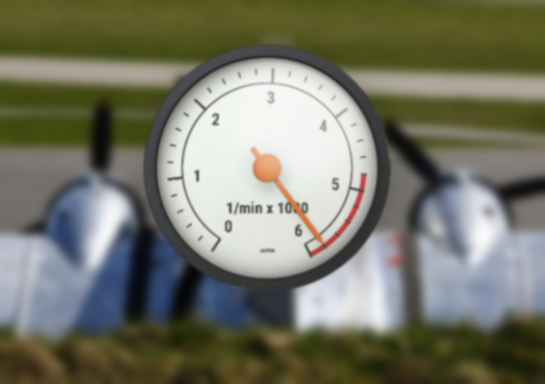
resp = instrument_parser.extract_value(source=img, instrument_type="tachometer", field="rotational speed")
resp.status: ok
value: 5800 rpm
